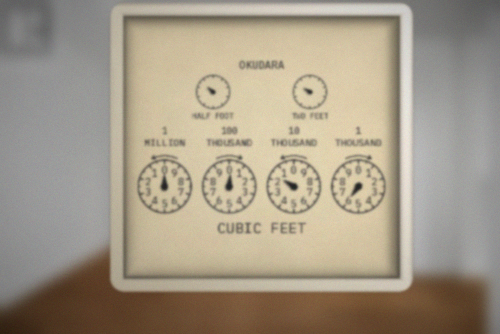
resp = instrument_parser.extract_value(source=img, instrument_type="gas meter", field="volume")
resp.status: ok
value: 1600 ft³
